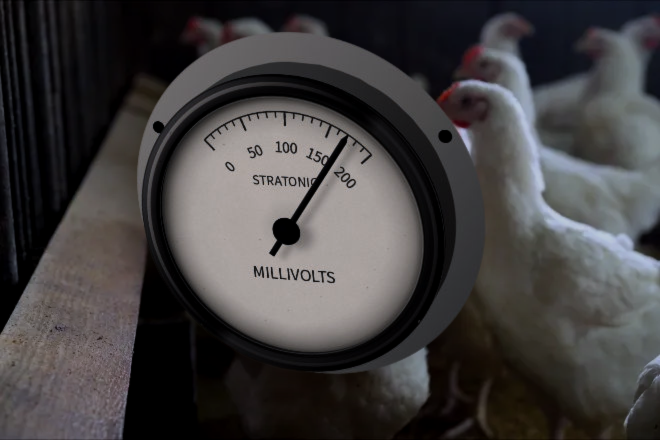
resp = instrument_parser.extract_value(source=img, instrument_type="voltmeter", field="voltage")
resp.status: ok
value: 170 mV
